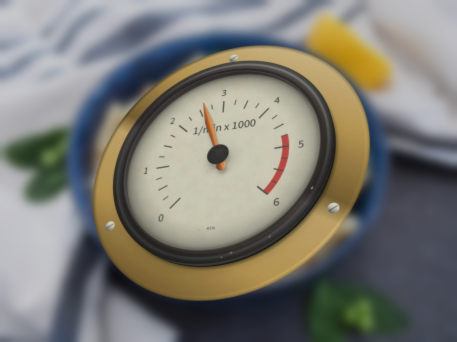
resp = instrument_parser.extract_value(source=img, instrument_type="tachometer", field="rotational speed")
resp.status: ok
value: 2625 rpm
